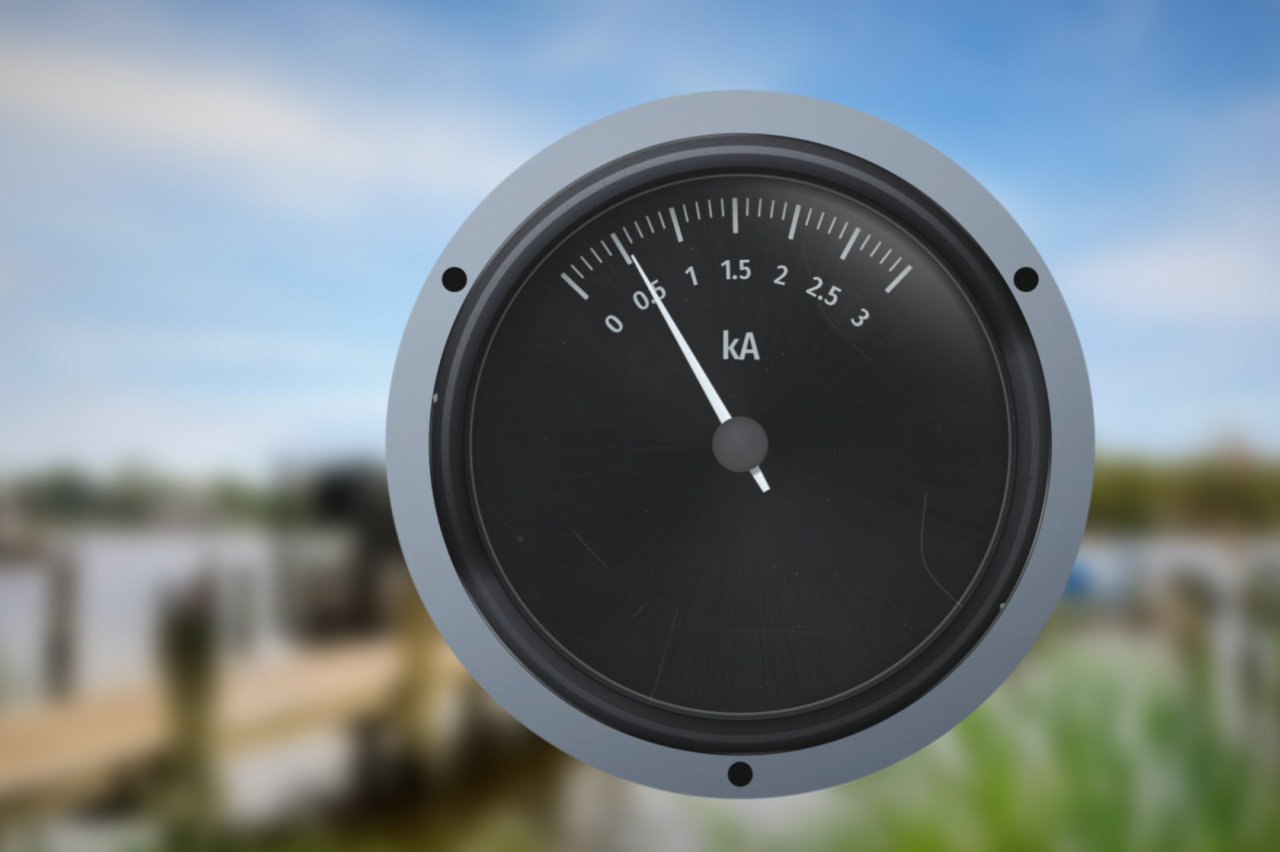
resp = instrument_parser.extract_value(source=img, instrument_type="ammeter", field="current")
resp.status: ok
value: 0.55 kA
